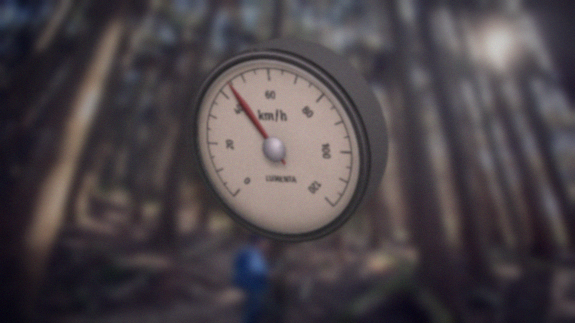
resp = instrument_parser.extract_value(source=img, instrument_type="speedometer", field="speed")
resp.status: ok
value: 45 km/h
